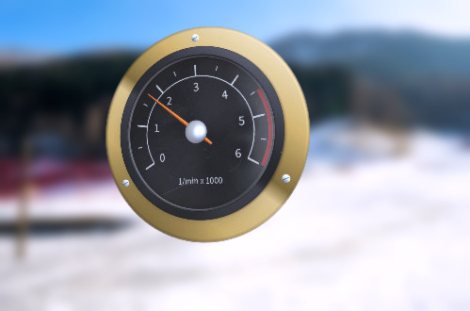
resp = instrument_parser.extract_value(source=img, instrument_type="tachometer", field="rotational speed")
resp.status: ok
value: 1750 rpm
